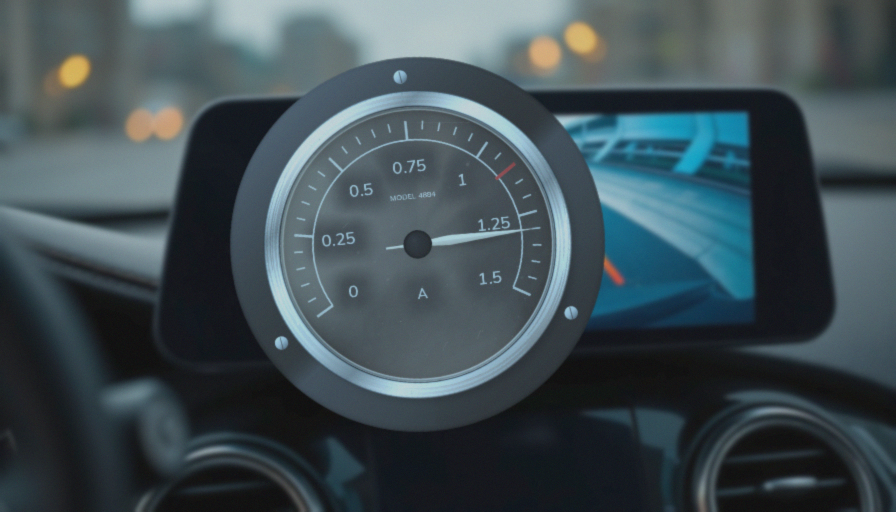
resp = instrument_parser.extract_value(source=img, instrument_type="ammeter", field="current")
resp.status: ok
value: 1.3 A
